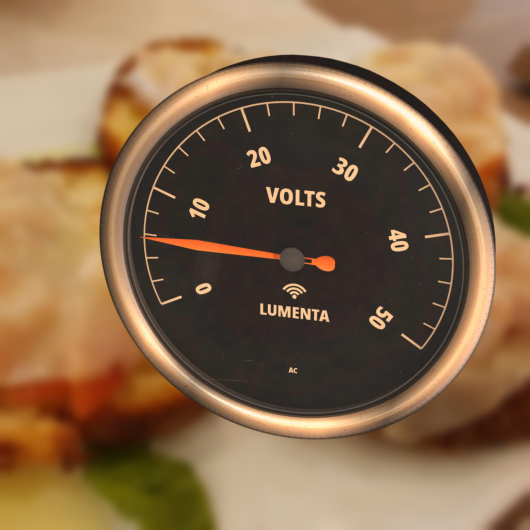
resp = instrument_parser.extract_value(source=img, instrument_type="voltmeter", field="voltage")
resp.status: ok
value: 6 V
